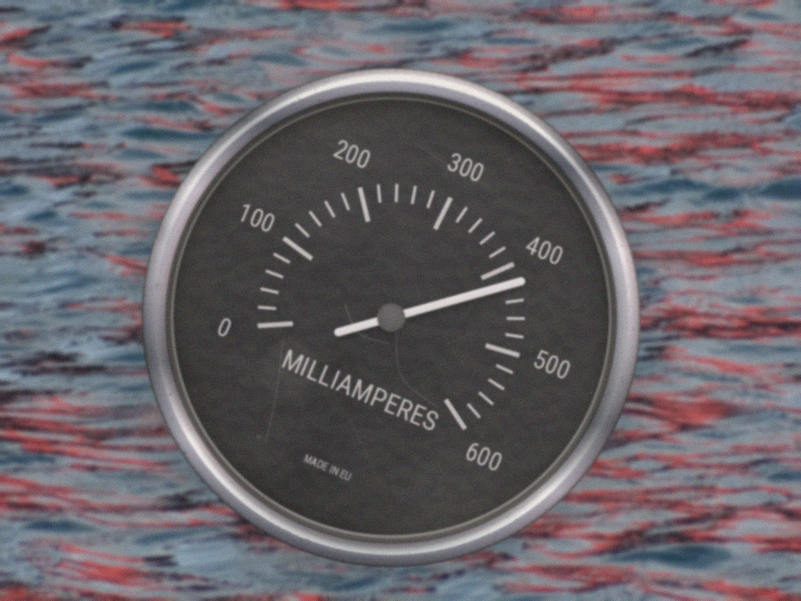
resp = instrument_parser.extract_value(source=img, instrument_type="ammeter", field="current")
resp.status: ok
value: 420 mA
